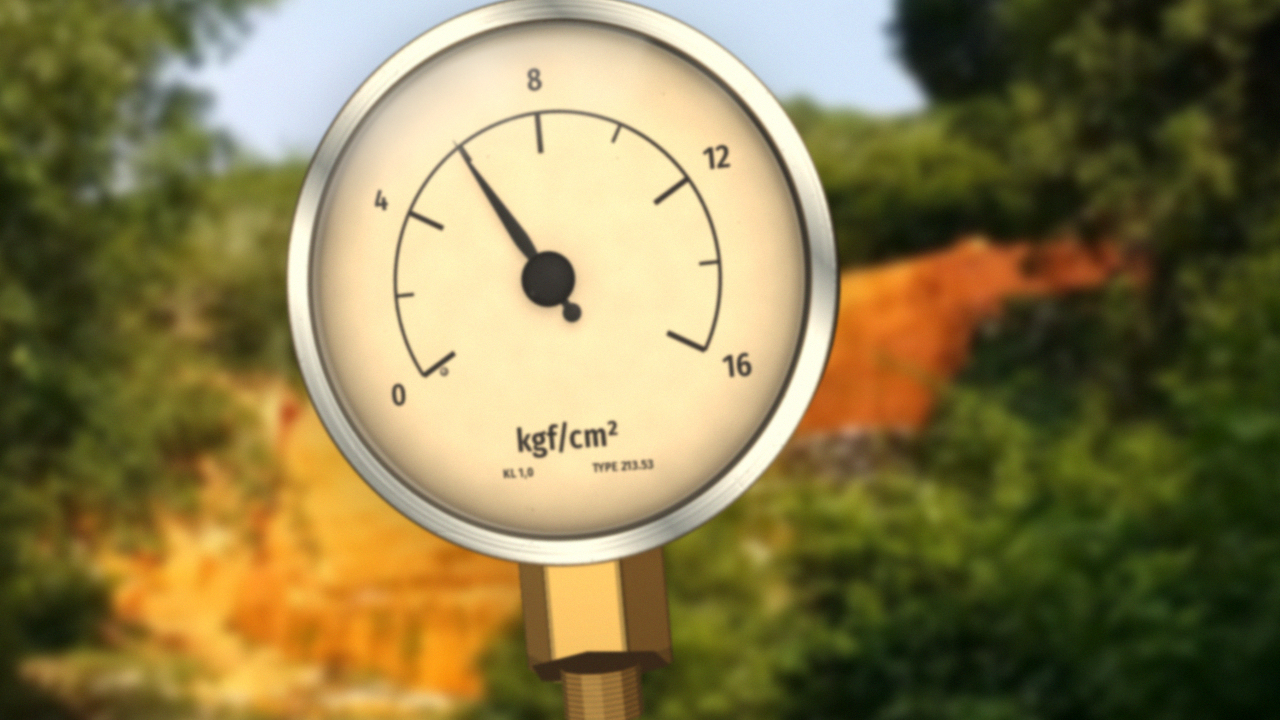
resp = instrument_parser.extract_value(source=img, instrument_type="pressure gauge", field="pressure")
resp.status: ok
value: 6 kg/cm²
